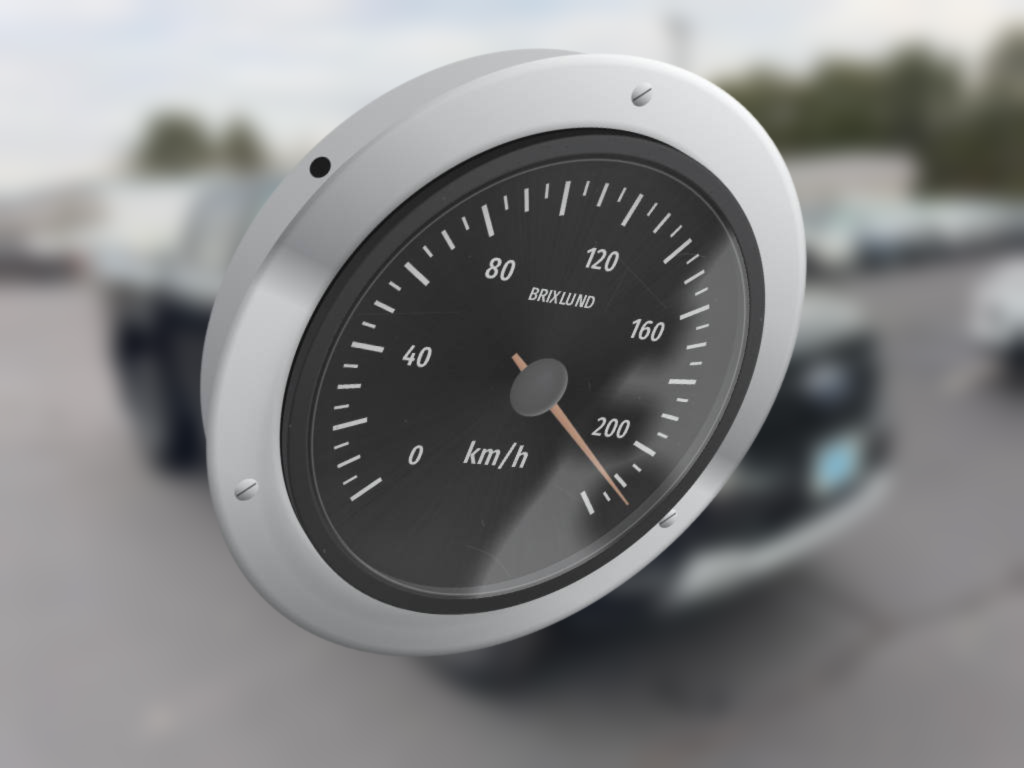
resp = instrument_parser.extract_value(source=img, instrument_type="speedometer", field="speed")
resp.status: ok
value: 212.5 km/h
